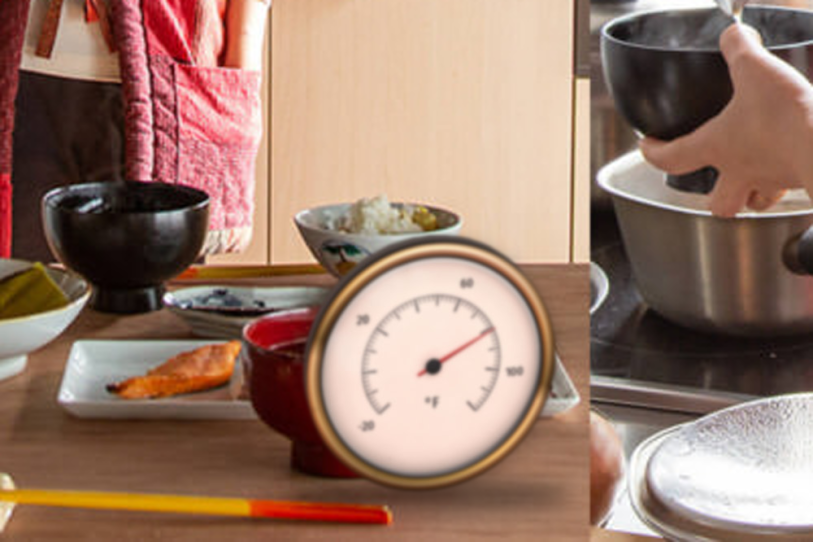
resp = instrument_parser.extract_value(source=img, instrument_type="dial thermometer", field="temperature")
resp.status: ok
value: 80 °F
